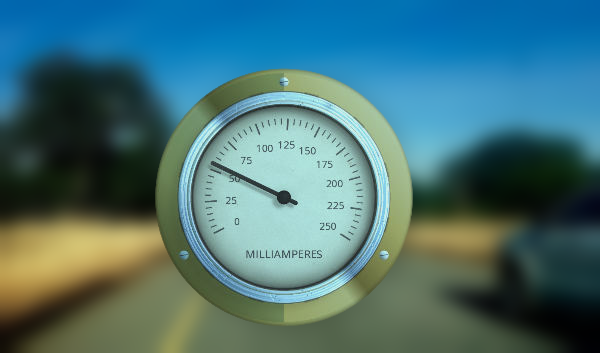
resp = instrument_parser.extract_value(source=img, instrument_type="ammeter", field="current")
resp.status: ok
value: 55 mA
